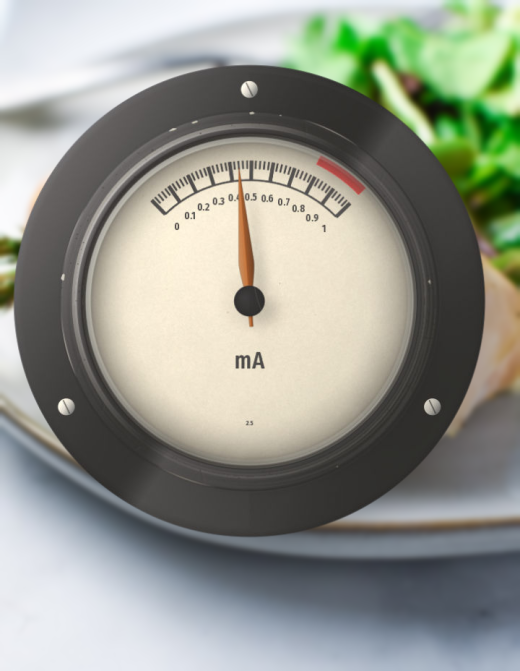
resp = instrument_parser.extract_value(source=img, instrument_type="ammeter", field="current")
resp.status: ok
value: 0.44 mA
